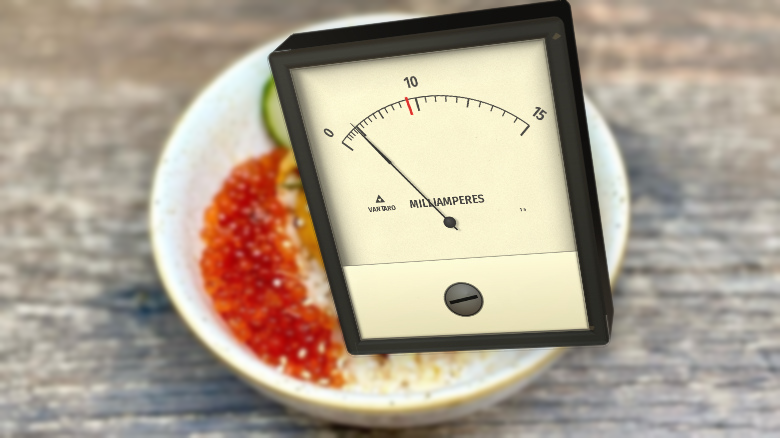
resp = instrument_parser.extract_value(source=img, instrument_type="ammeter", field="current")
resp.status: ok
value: 5 mA
